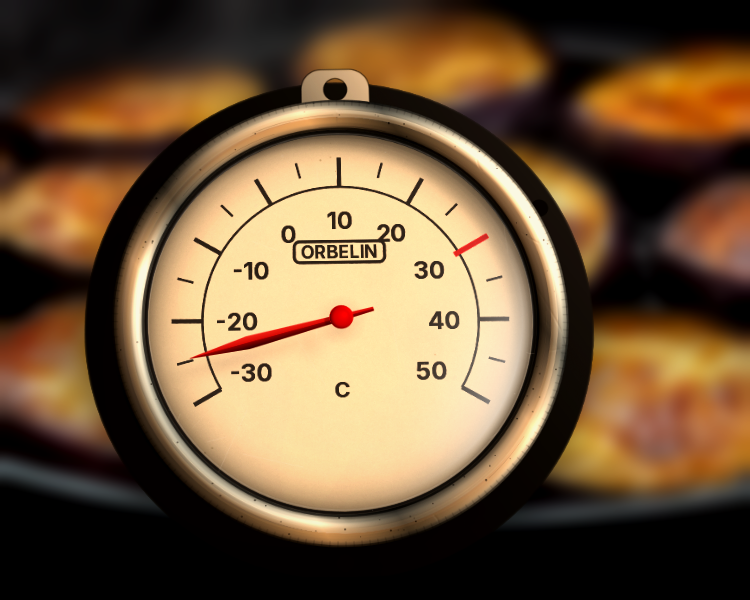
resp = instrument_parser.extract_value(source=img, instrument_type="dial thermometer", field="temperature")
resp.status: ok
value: -25 °C
